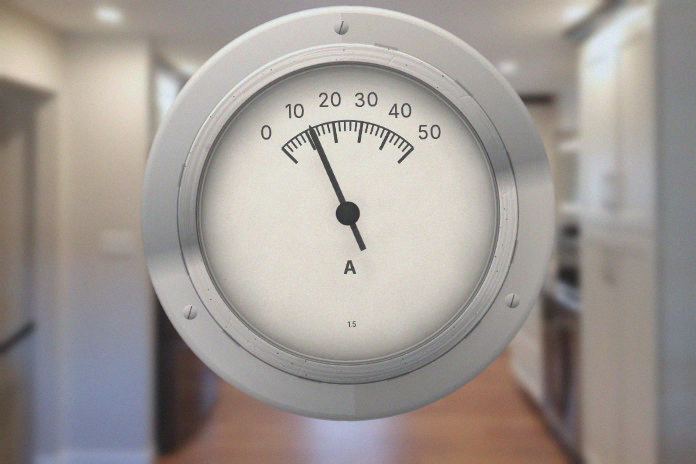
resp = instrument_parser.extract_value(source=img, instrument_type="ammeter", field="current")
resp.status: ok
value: 12 A
